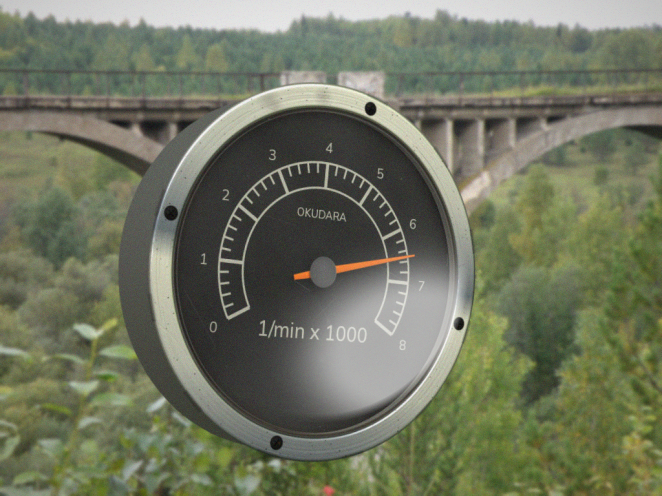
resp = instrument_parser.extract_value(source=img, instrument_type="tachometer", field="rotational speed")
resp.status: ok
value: 6500 rpm
